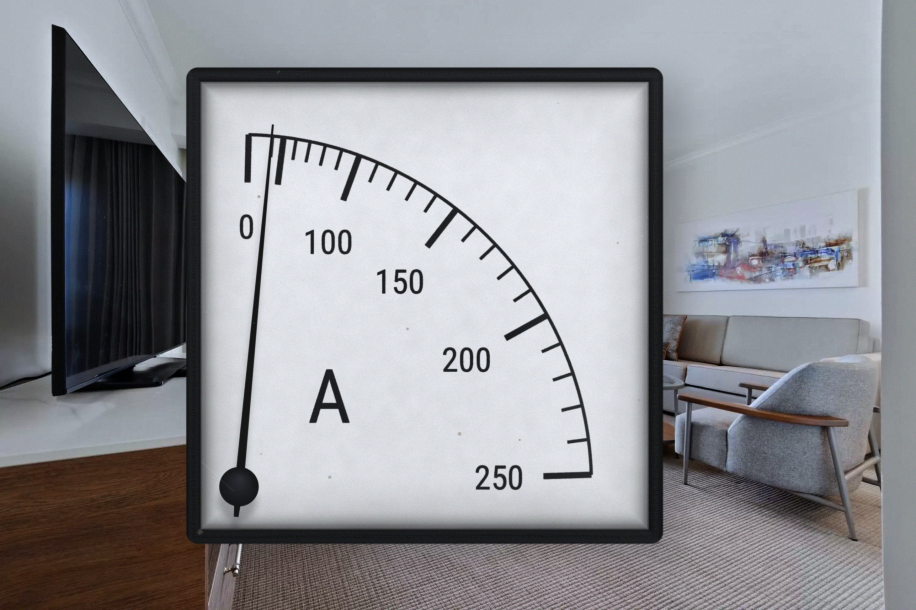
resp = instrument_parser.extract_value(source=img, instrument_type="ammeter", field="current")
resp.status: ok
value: 40 A
